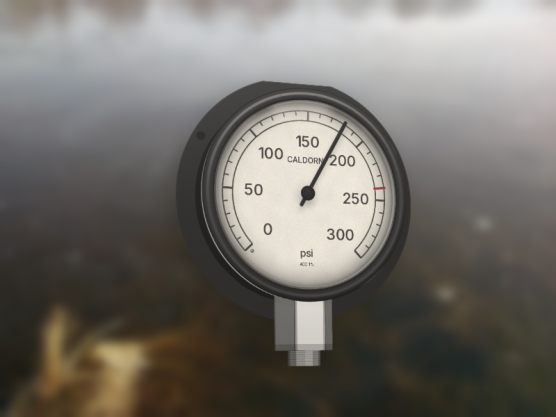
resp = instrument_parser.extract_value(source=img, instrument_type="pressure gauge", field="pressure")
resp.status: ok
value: 180 psi
